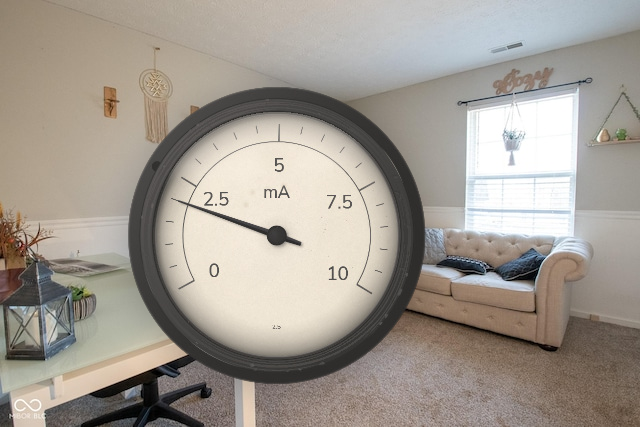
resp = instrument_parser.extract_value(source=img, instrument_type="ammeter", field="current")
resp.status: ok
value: 2 mA
